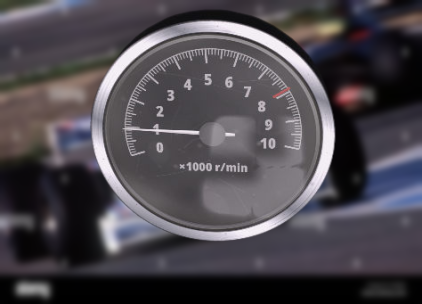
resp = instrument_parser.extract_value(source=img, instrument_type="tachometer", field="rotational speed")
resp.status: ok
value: 1000 rpm
